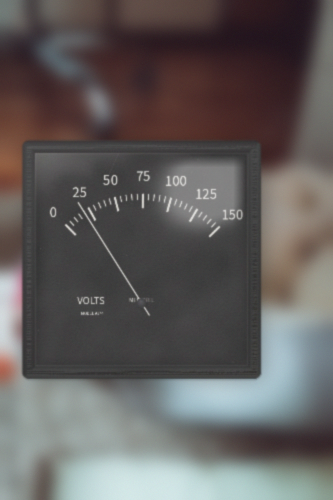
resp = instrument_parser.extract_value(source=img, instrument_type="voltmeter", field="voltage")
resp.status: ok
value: 20 V
